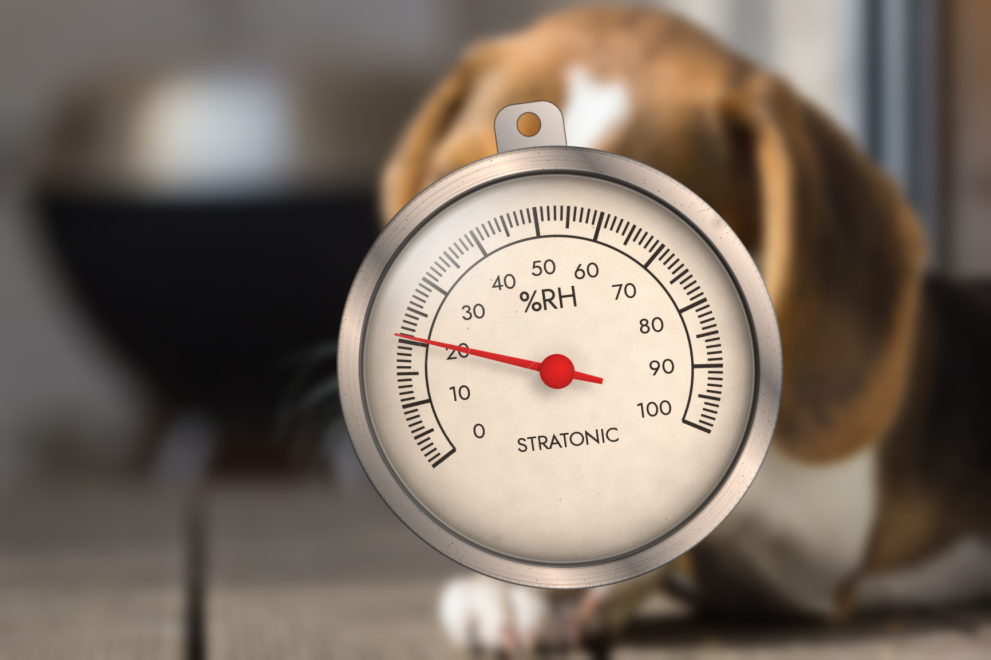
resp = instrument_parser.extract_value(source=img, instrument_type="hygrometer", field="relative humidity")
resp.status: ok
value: 21 %
